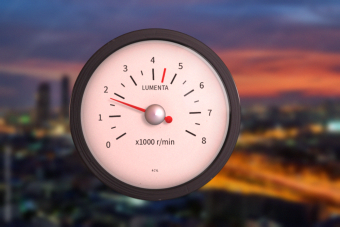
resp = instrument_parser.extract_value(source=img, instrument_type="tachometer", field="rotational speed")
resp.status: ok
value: 1750 rpm
